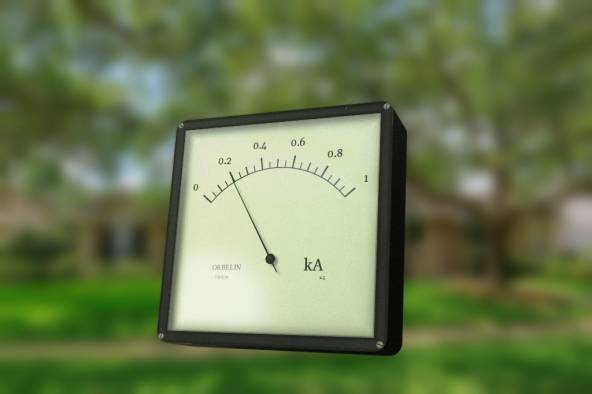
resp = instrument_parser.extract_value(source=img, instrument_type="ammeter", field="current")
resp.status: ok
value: 0.2 kA
